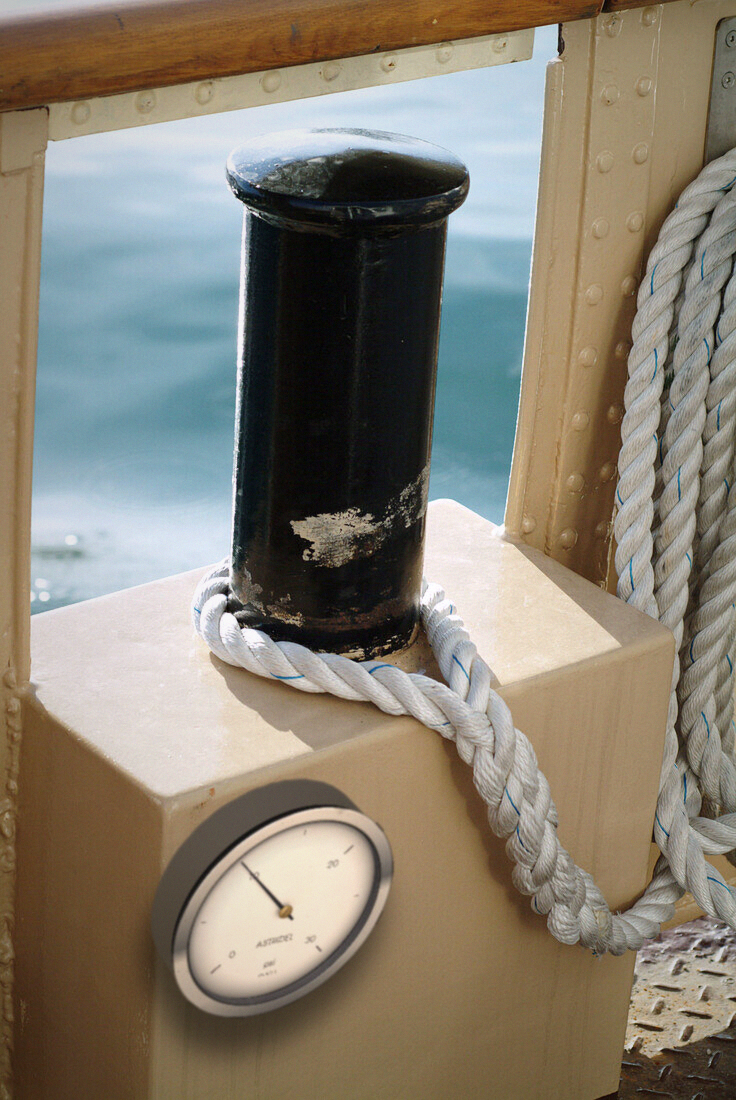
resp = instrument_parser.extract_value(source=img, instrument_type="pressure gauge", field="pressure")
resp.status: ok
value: 10 psi
